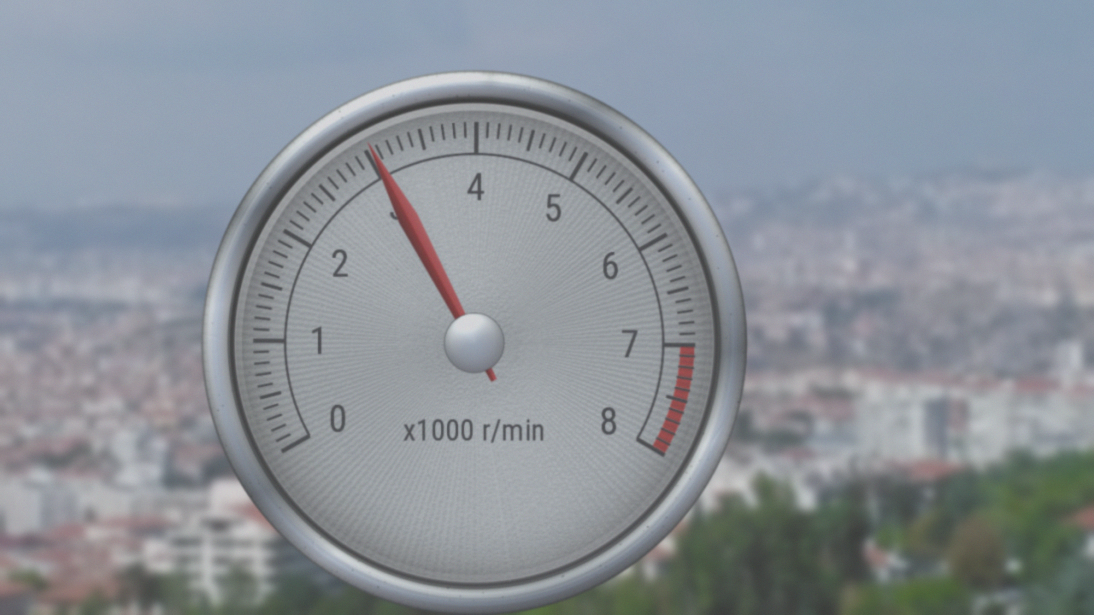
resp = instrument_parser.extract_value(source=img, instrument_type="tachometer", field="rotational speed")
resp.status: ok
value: 3050 rpm
